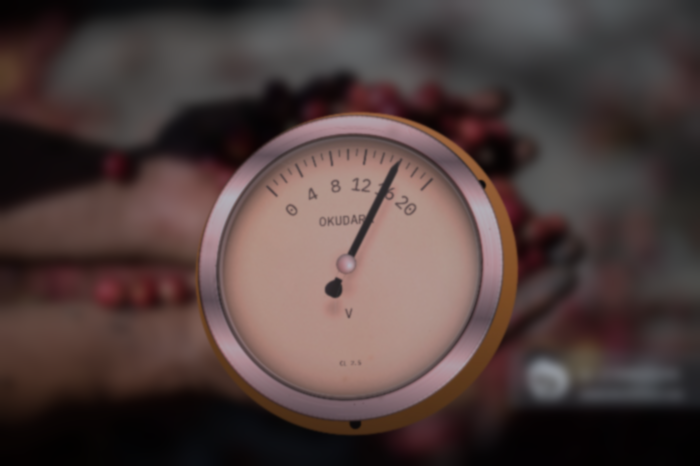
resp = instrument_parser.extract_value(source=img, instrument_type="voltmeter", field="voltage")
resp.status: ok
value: 16 V
